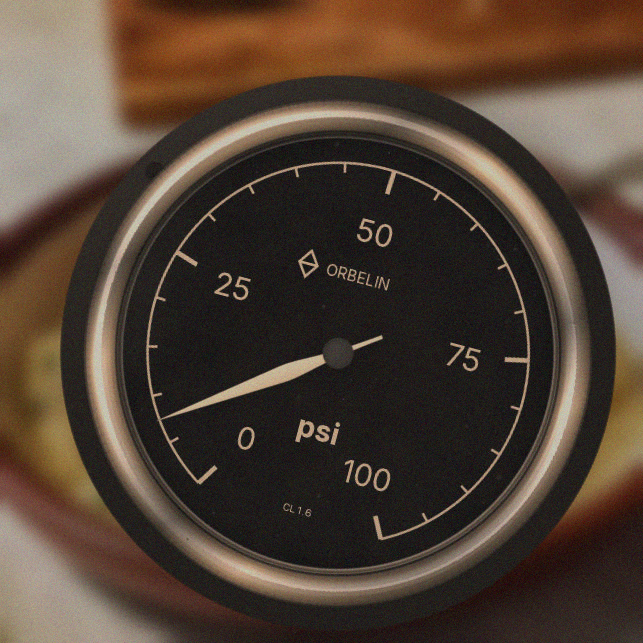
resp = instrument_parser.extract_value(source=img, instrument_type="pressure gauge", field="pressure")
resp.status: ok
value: 7.5 psi
